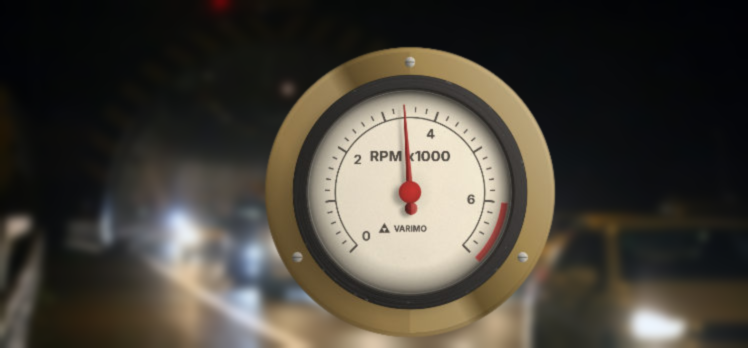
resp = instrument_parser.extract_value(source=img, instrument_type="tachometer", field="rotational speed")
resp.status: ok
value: 3400 rpm
